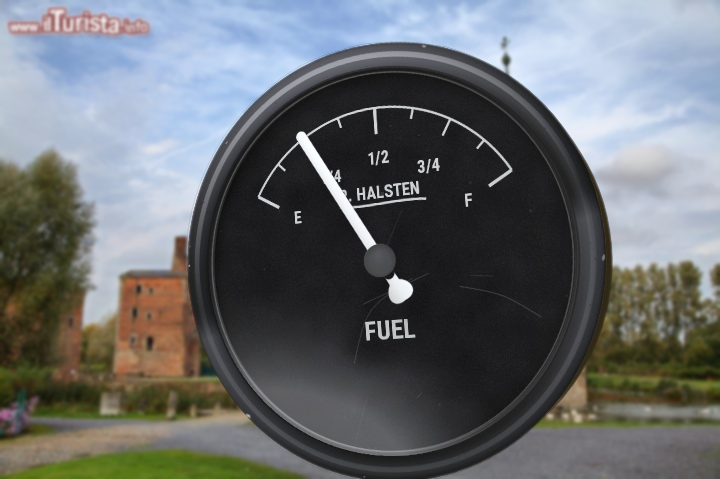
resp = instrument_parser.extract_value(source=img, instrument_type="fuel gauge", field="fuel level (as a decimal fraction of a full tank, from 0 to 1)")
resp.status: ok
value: 0.25
